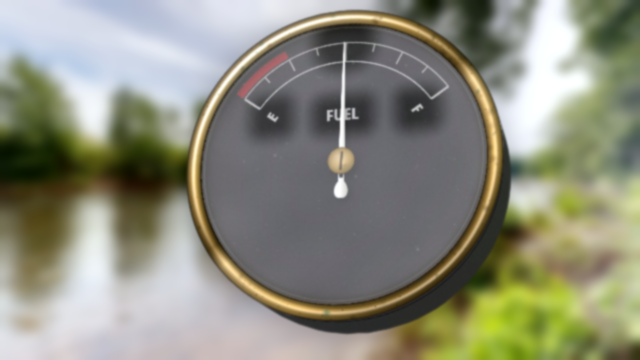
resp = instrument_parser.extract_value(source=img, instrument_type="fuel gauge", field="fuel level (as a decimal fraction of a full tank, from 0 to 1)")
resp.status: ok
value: 0.5
